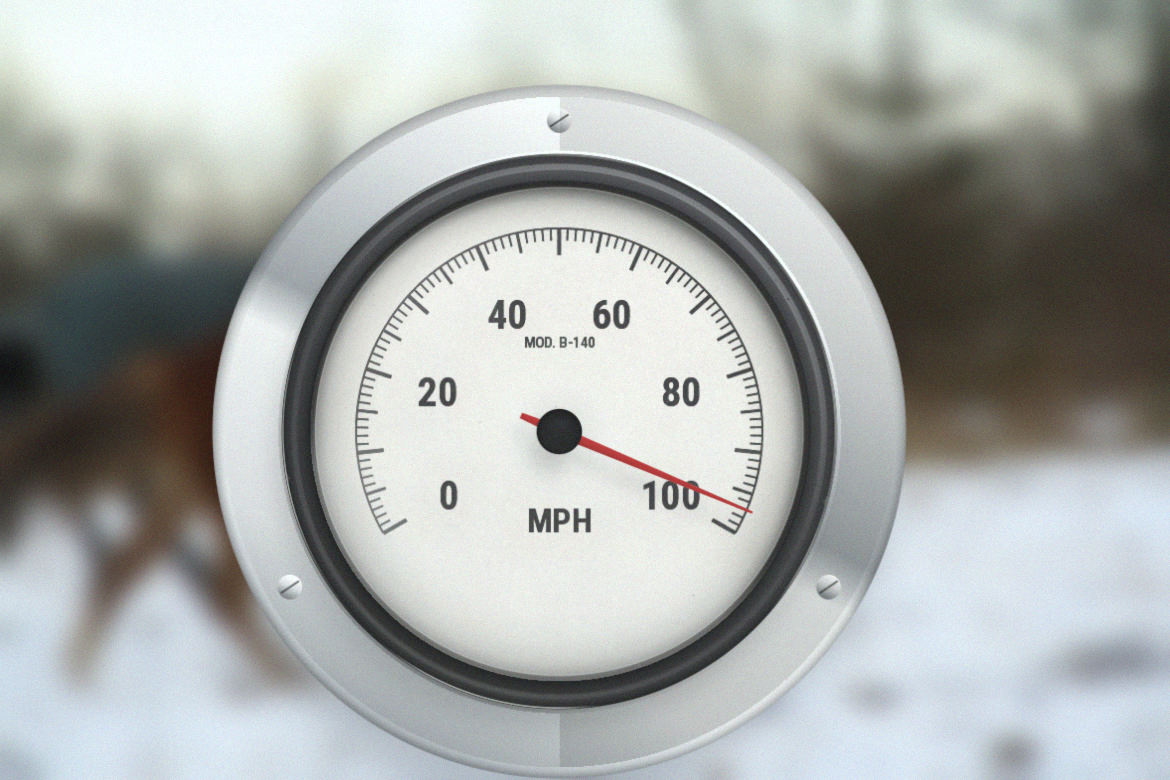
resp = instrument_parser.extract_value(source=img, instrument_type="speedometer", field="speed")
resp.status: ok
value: 97 mph
